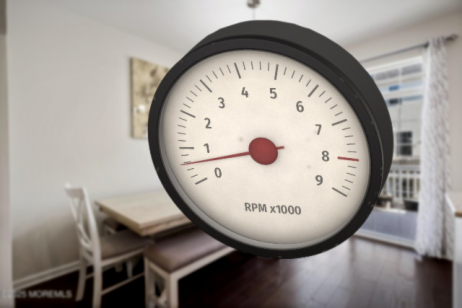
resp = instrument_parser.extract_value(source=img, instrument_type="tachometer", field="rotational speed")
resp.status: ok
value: 600 rpm
